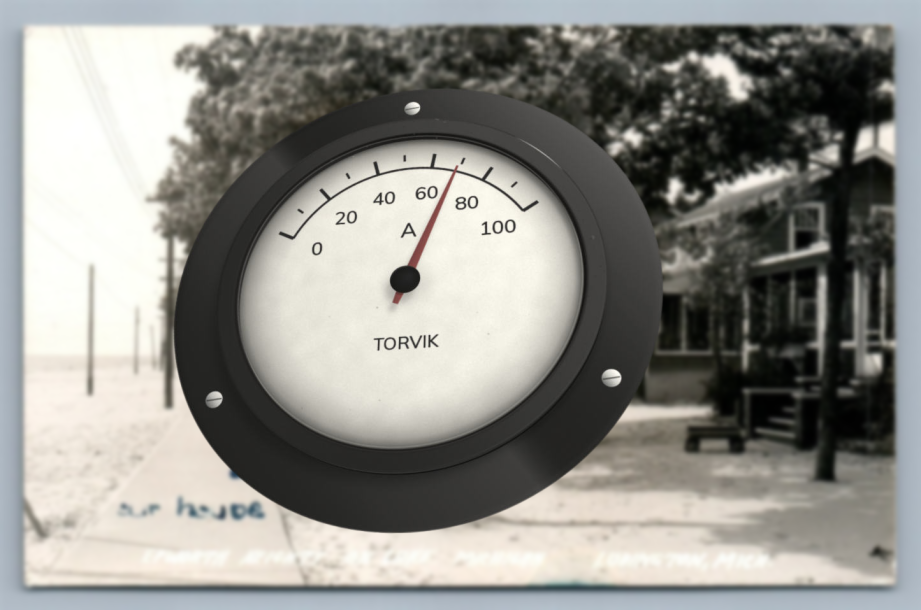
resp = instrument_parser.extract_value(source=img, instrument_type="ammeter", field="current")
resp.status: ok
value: 70 A
